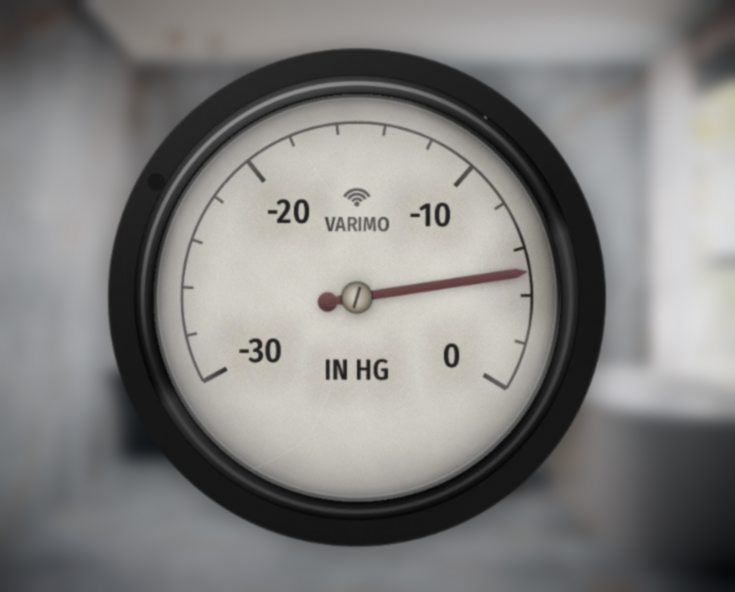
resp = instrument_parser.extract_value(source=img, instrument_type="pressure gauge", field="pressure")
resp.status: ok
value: -5 inHg
